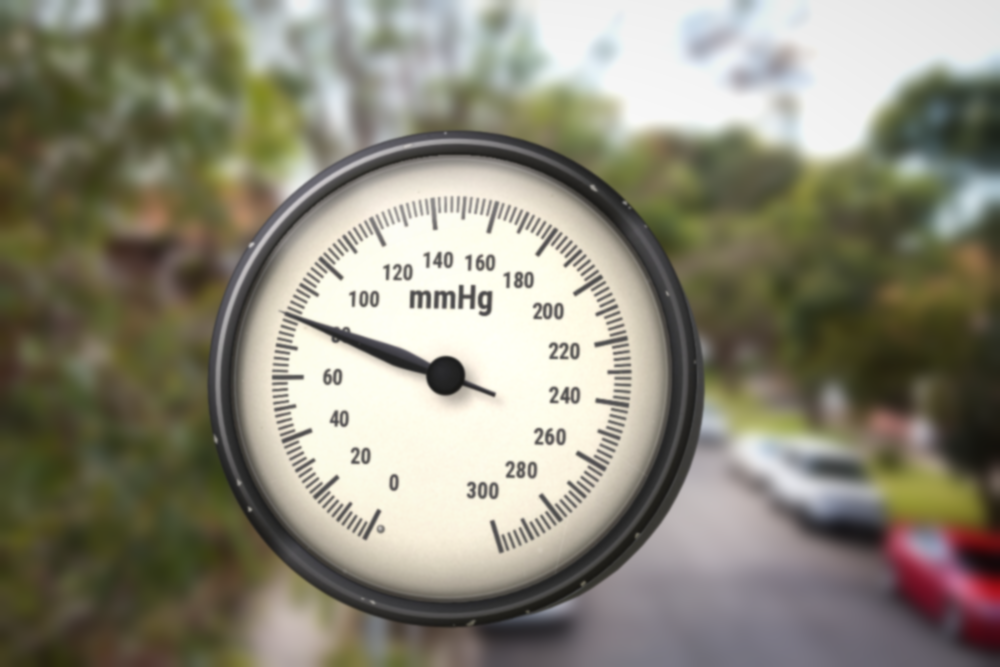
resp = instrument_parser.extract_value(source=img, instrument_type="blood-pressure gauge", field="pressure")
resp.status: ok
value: 80 mmHg
